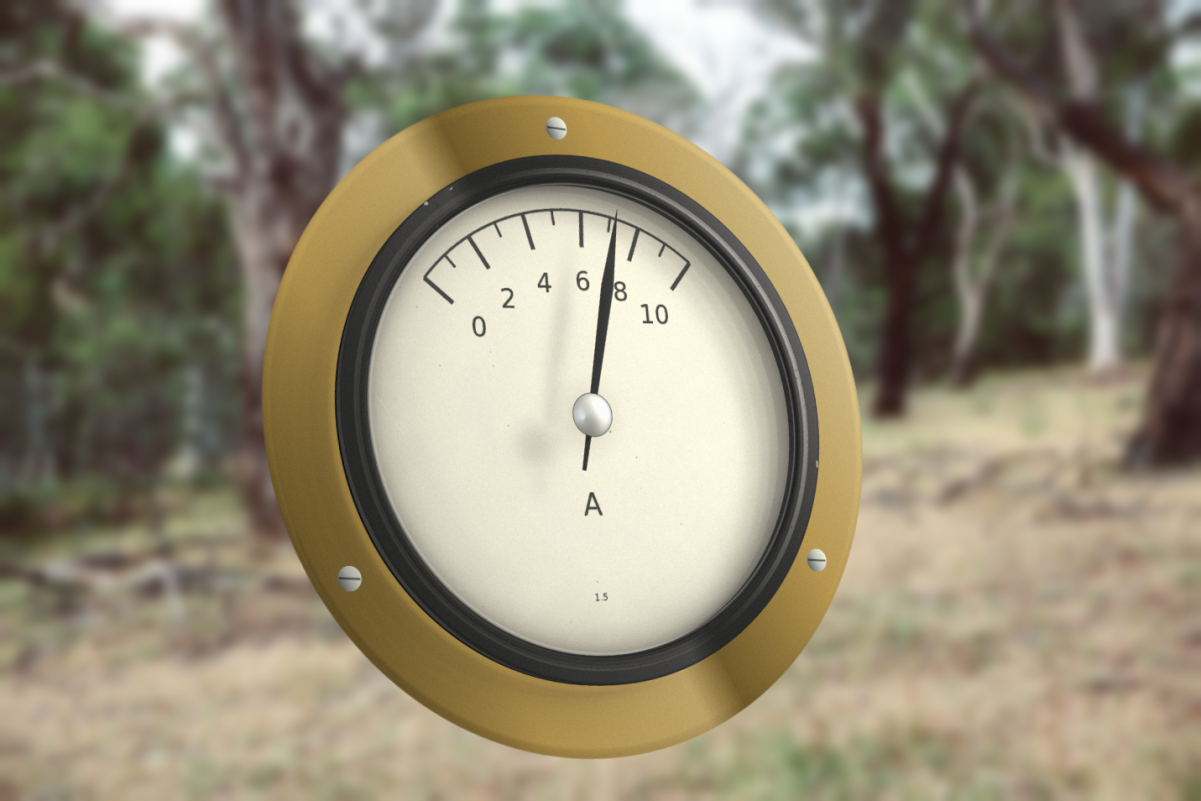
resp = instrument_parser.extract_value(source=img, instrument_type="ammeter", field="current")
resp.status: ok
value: 7 A
